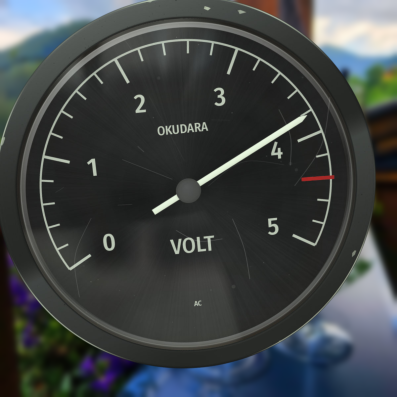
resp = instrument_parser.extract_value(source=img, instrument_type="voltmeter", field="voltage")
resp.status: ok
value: 3.8 V
